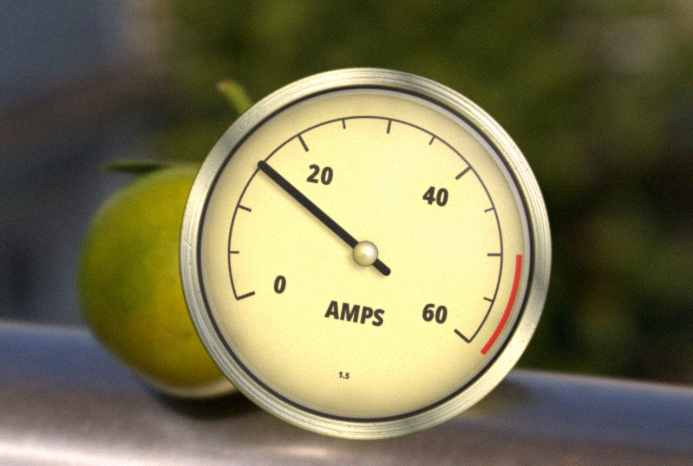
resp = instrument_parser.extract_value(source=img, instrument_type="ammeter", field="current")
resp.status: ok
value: 15 A
